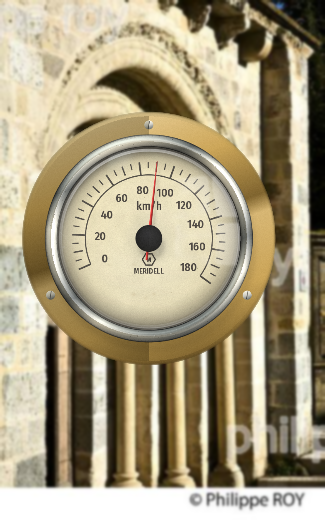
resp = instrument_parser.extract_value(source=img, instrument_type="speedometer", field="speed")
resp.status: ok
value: 90 km/h
